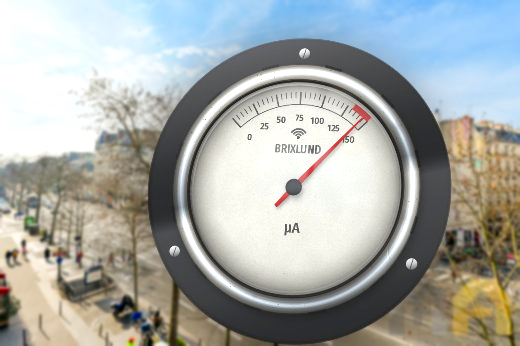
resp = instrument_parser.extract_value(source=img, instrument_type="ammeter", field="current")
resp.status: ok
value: 145 µA
